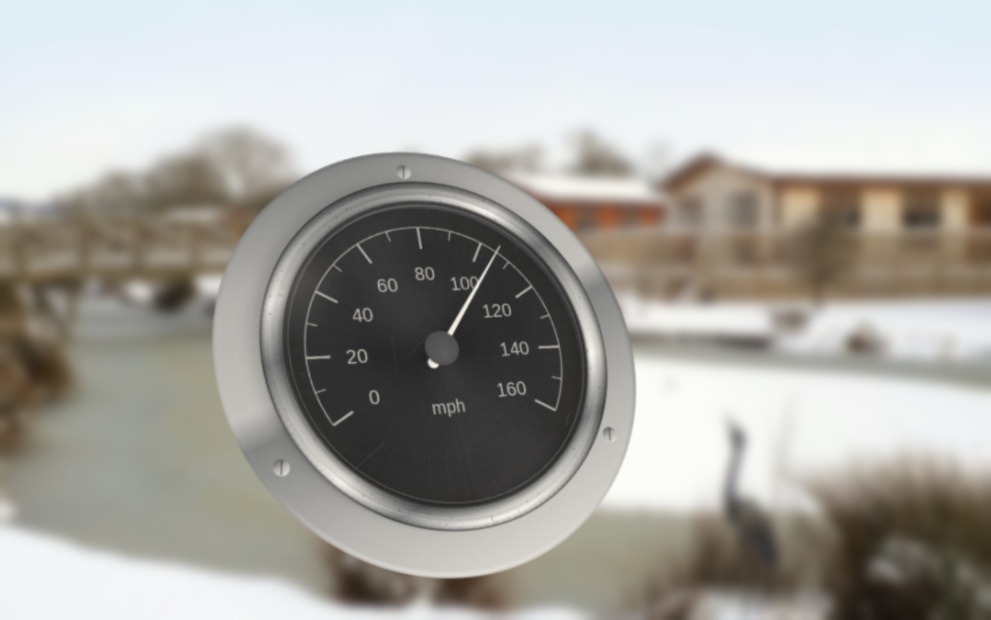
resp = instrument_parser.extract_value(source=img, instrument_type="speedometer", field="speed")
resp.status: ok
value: 105 mph
